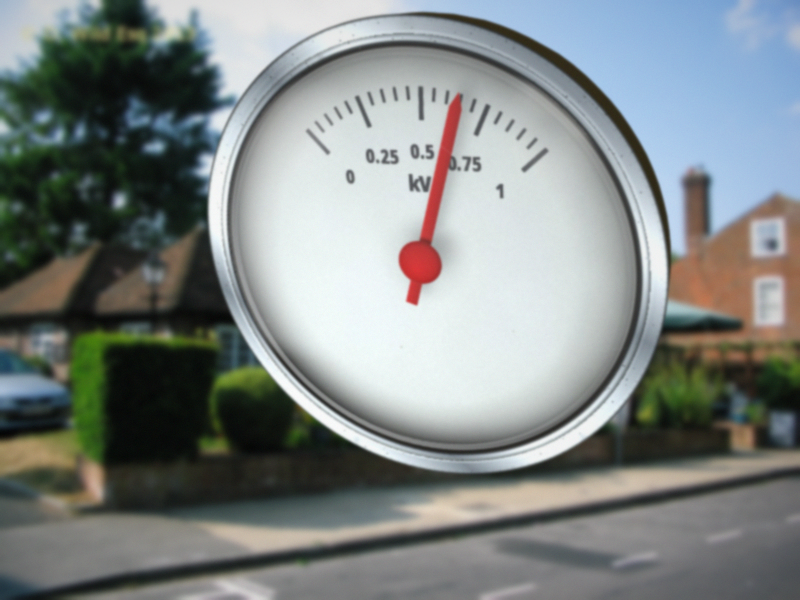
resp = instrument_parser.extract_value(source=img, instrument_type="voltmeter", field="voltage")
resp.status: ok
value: 0.65 kV
